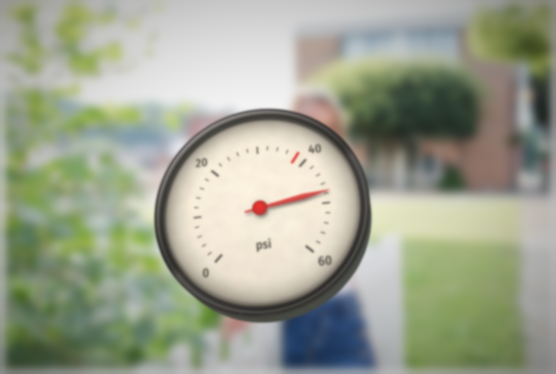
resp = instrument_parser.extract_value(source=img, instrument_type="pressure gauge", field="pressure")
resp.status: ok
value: 48 psi
